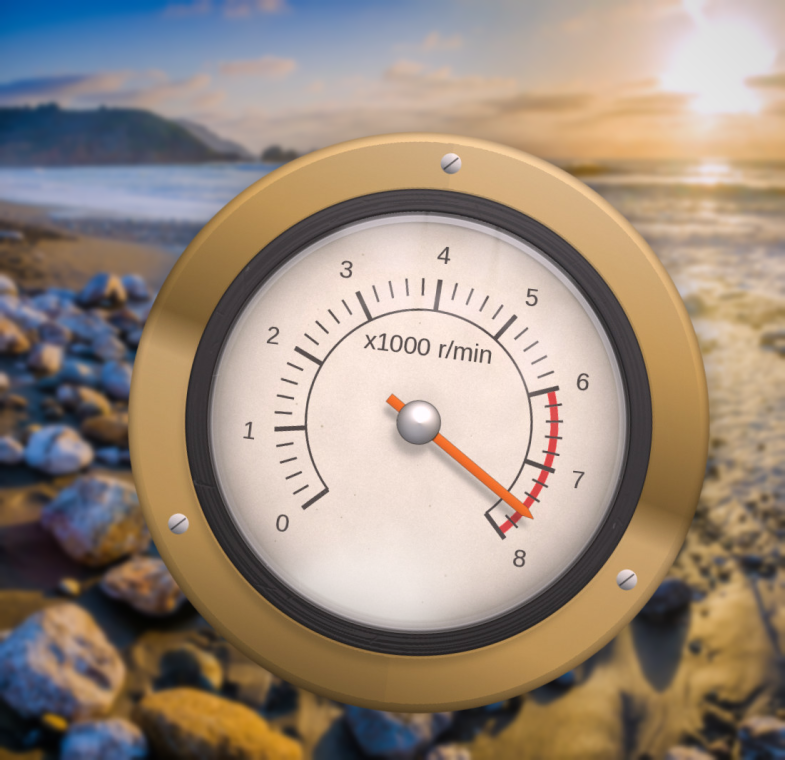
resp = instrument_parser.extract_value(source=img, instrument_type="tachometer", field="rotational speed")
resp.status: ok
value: 7600 rpm
